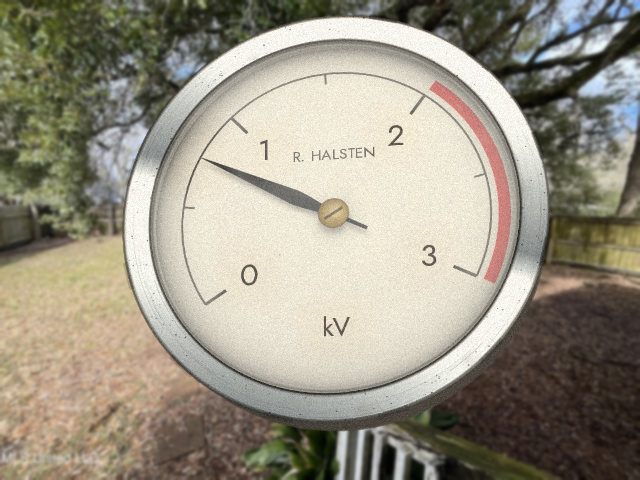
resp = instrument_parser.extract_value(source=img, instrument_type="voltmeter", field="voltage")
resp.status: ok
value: 0.75 kV
